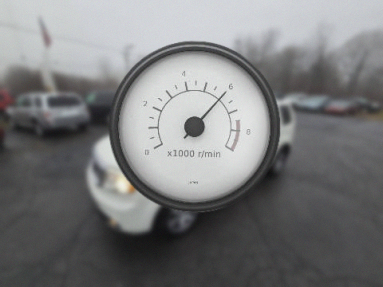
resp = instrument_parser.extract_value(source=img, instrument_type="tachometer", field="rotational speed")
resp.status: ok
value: 6000 rpm
